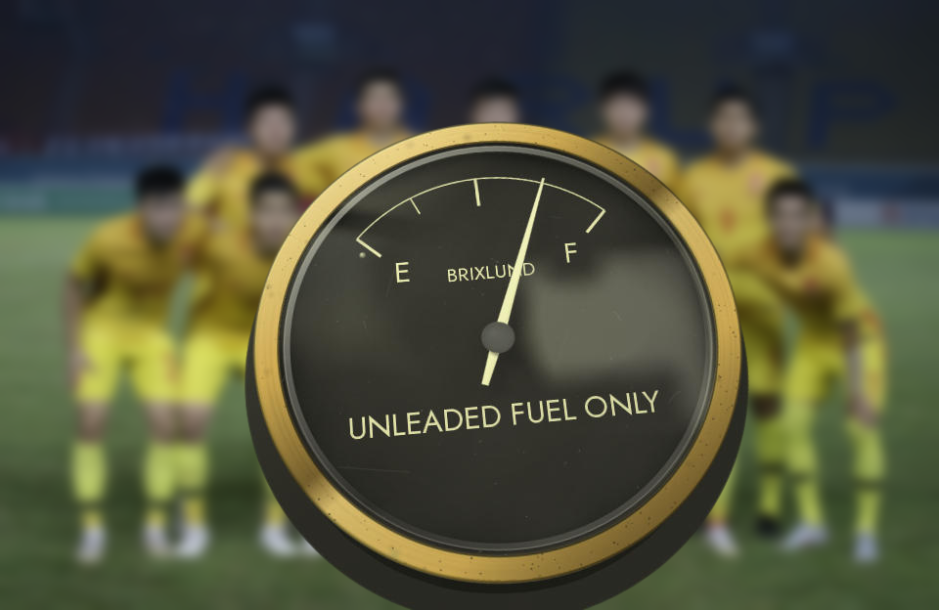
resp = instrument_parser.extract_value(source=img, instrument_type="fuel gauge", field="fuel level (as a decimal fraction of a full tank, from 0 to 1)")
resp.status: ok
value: 0.75
